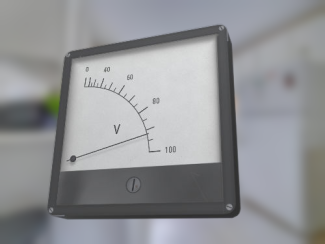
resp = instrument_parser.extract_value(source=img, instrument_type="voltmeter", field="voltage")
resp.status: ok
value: 92.5 V
